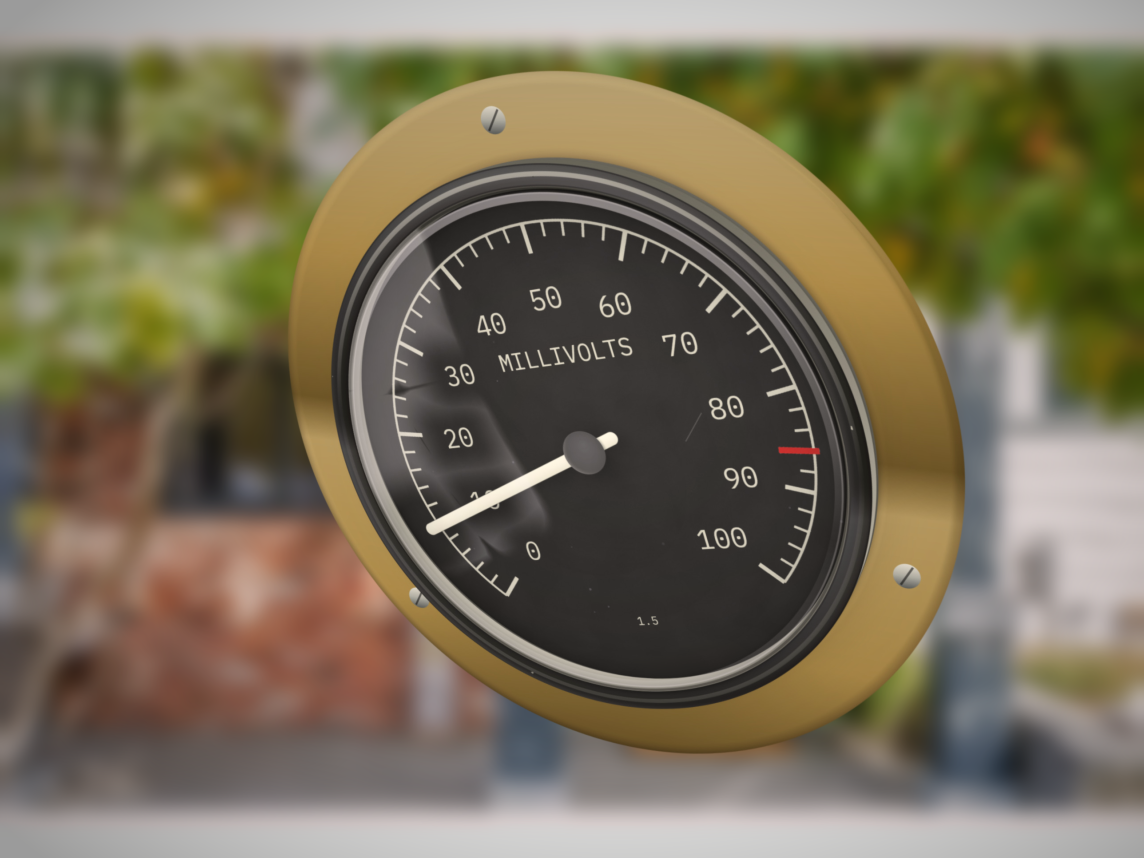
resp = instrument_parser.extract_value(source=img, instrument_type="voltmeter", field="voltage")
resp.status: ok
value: 10 mV
